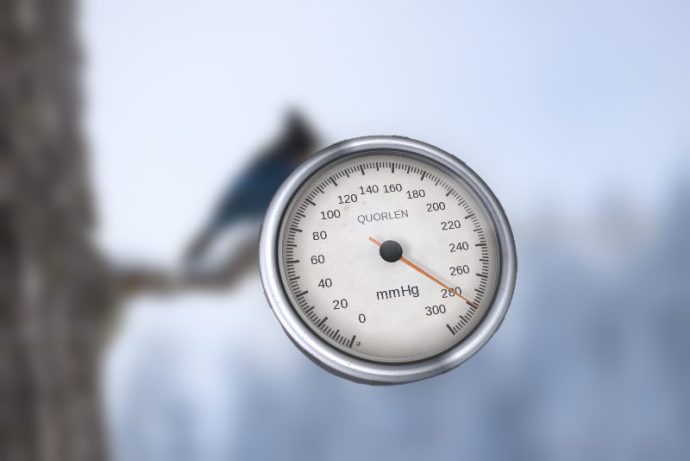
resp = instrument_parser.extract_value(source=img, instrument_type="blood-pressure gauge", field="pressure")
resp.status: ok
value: 280 mmHg
